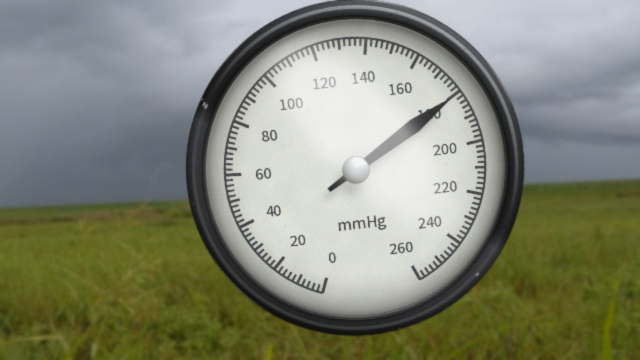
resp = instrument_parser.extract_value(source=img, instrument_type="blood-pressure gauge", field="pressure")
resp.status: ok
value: 180 mmHg
